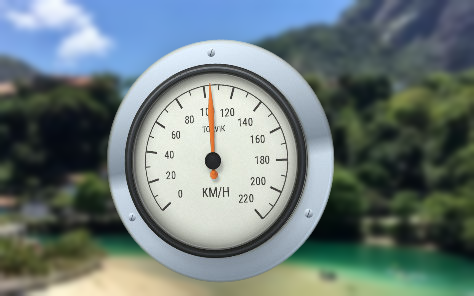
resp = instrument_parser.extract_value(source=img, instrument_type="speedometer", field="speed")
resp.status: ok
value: 105 km/h
